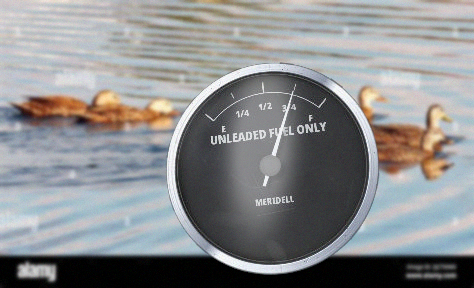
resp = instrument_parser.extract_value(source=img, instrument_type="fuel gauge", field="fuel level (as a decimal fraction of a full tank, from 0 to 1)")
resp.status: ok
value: 0.75
